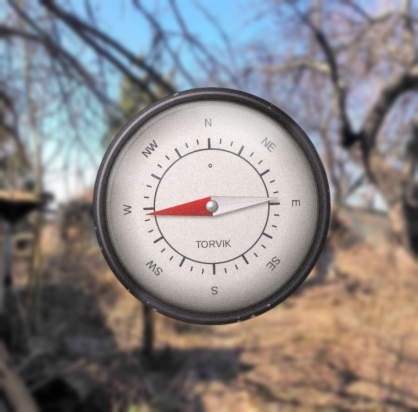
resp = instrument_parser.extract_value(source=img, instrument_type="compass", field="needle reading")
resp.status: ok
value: 265 °
